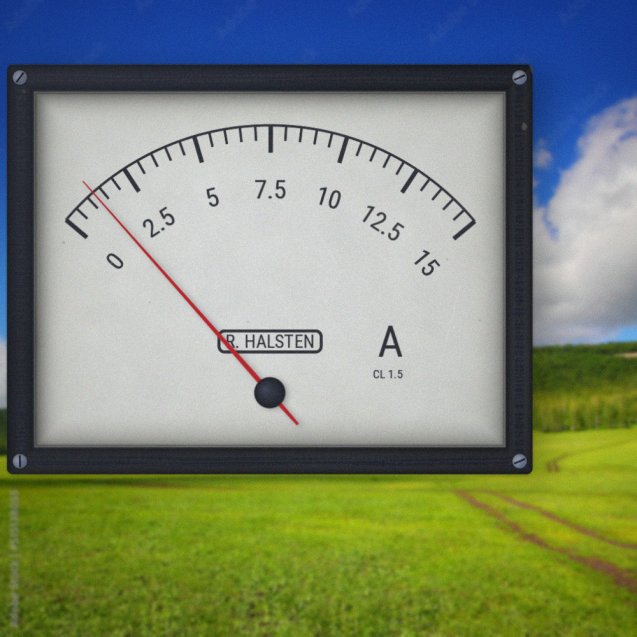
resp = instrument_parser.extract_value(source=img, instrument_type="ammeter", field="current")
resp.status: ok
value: 1.25 A
